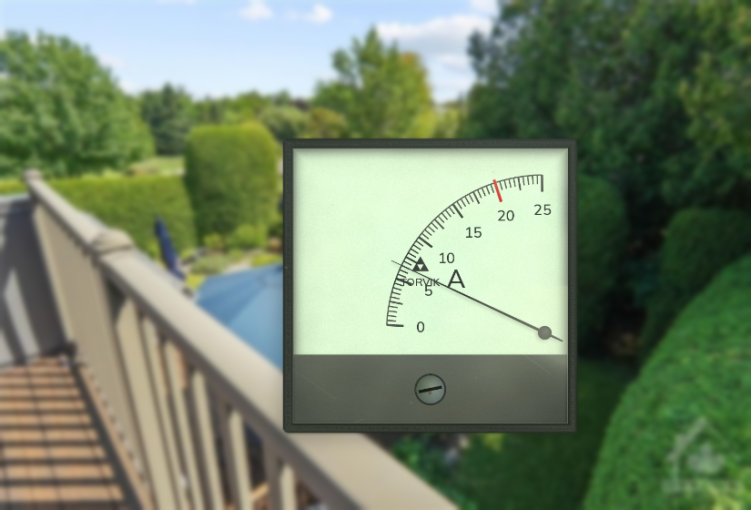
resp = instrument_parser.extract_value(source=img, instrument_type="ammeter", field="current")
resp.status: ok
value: 6.5 A
